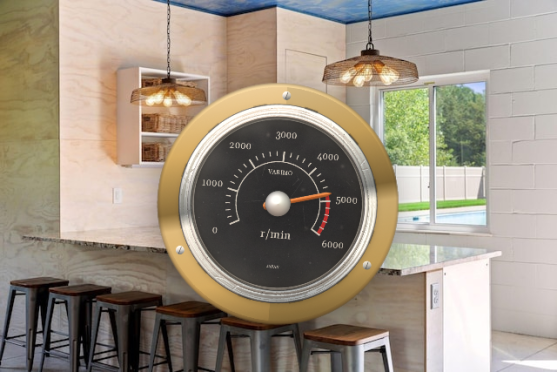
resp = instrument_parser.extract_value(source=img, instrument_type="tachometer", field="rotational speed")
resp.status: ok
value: 4800 rpm
